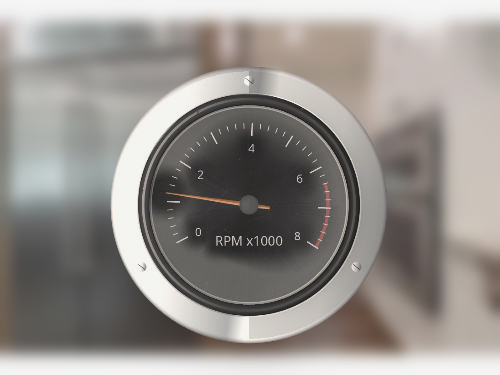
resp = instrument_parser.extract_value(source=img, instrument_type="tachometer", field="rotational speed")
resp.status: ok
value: 1200 rpm
